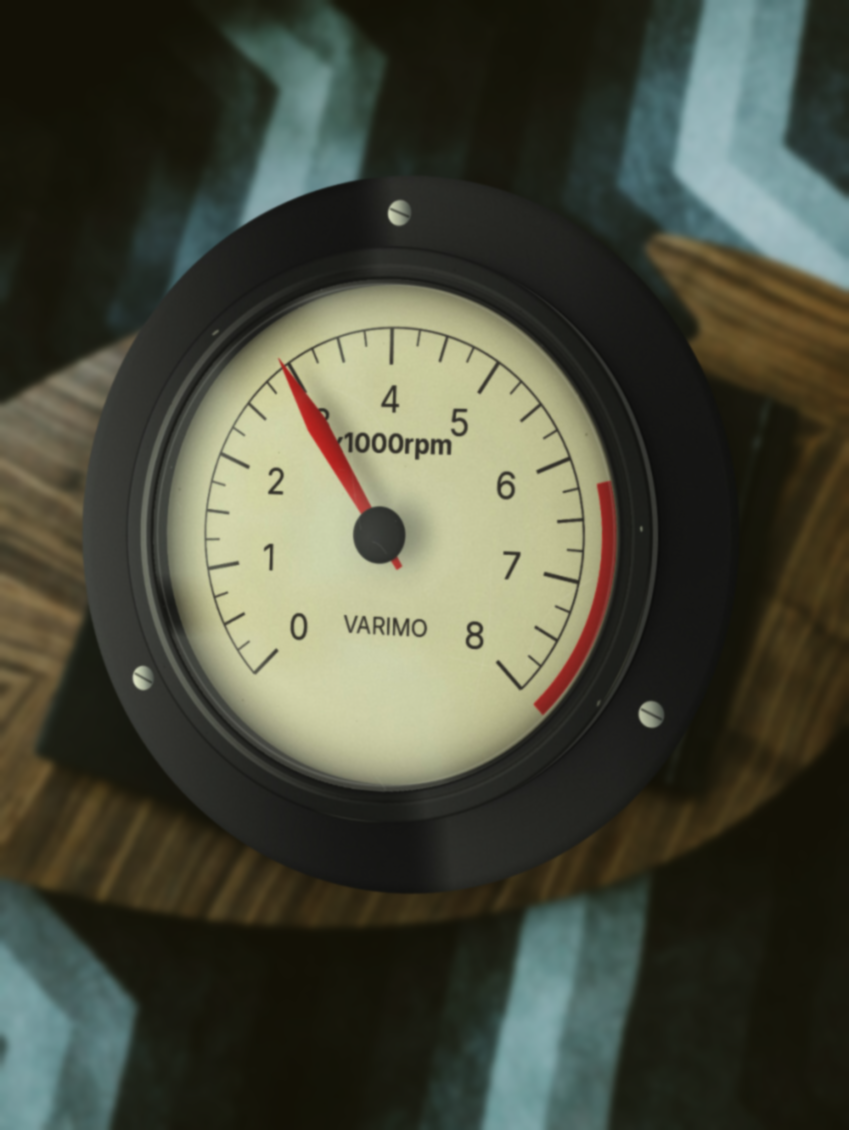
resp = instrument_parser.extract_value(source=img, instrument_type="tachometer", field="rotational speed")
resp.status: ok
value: 3000 rpm
